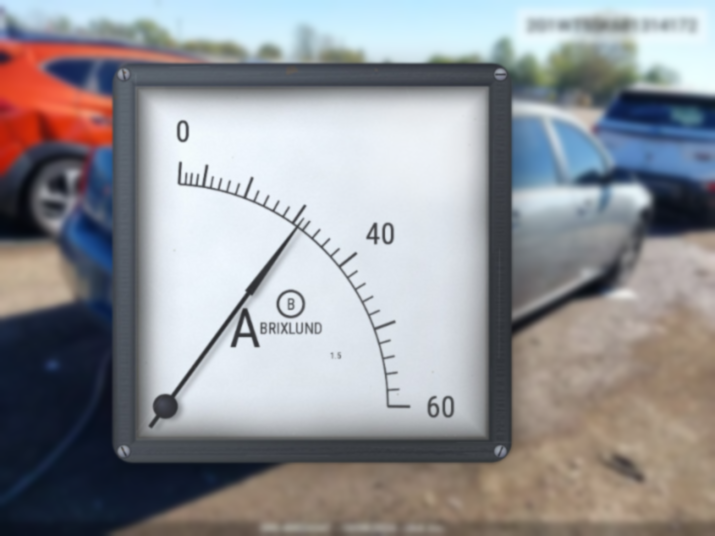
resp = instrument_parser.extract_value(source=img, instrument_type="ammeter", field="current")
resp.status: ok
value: 31 A
